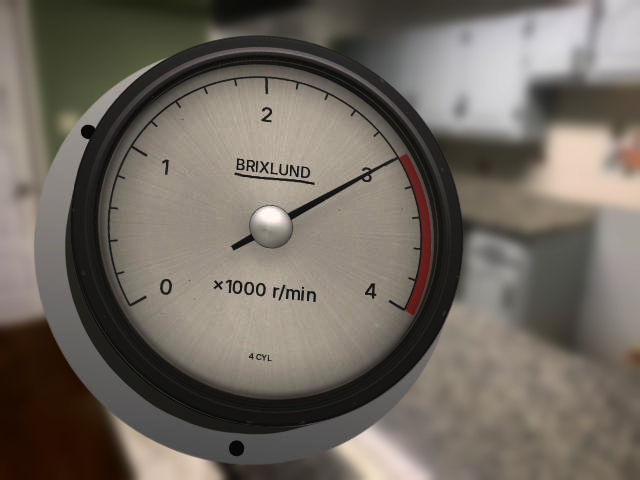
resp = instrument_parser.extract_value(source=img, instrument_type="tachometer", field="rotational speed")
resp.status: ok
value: 3000 rpm
